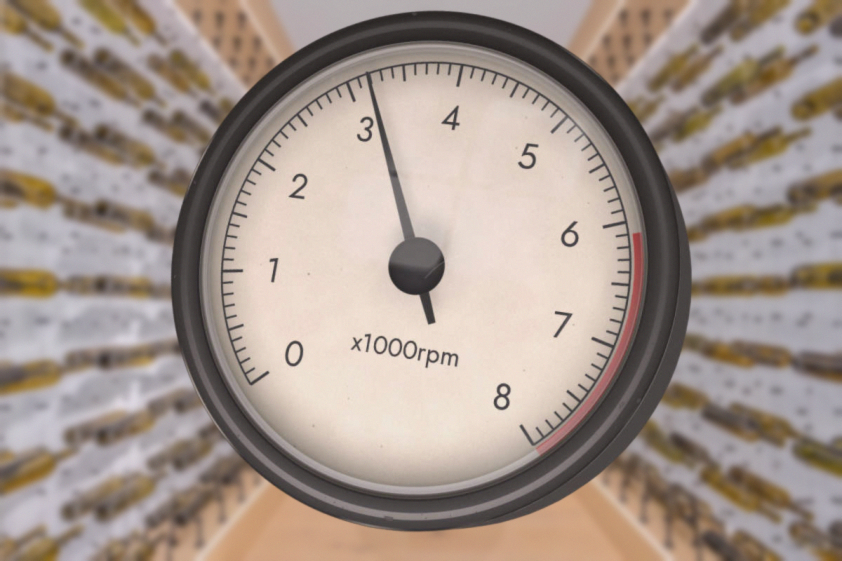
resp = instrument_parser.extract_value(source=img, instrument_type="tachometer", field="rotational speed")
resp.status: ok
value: 3200 rpm
